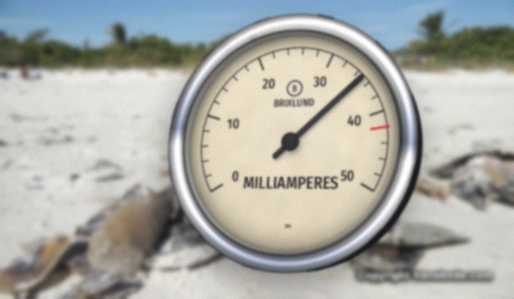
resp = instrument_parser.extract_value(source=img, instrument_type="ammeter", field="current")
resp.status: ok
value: 35 mA
